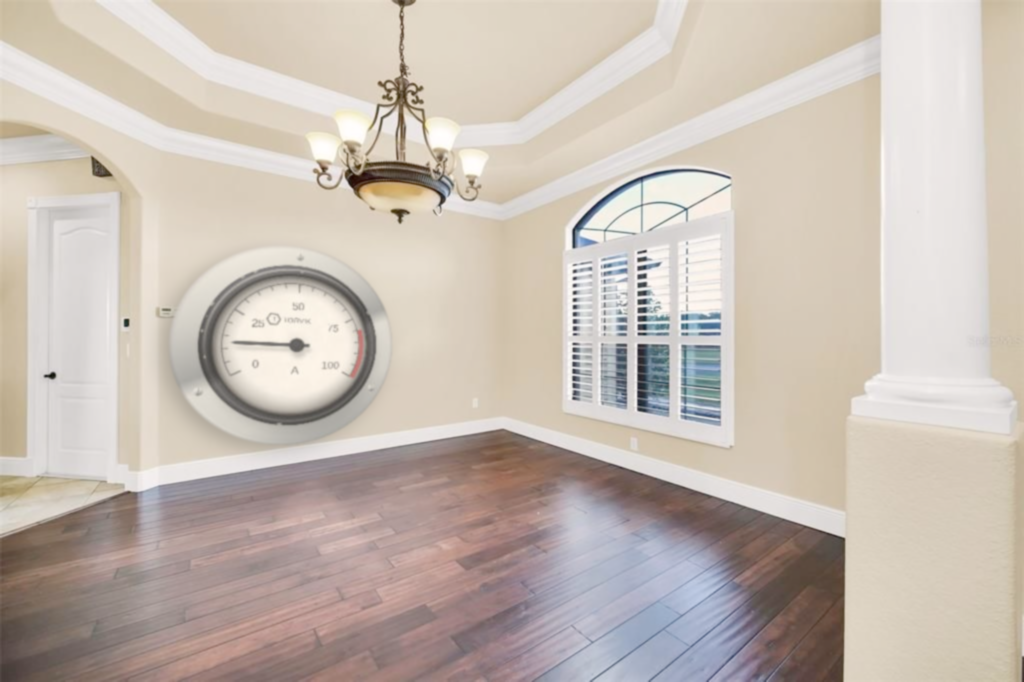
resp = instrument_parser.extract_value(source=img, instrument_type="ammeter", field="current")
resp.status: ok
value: 12.5 A
